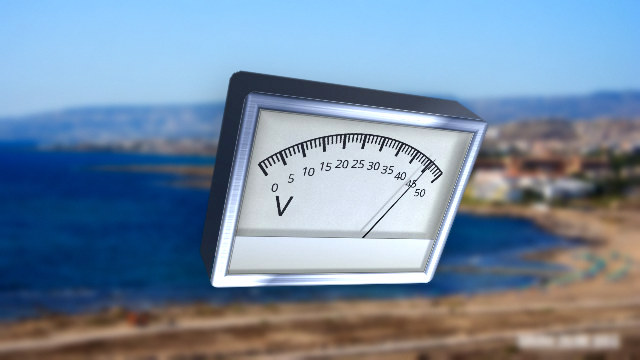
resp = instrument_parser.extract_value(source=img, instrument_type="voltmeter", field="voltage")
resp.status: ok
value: 45 V
